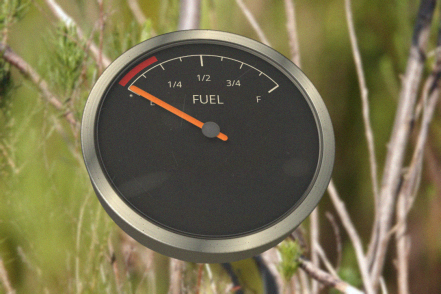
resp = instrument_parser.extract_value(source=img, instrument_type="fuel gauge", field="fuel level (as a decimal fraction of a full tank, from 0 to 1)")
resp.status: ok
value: 0
